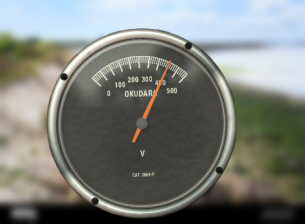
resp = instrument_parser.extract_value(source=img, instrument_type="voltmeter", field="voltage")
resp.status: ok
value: 400 V
